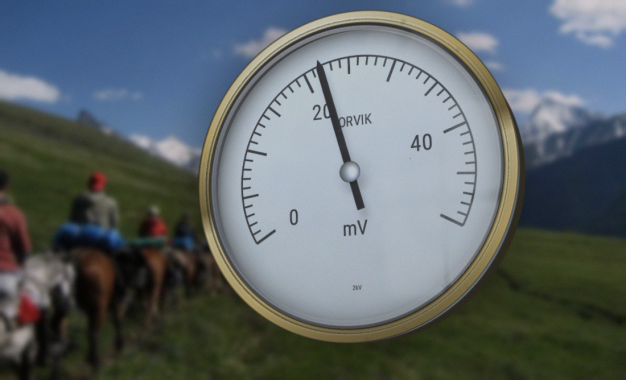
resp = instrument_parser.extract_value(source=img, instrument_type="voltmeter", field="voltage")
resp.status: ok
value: 22 mV
